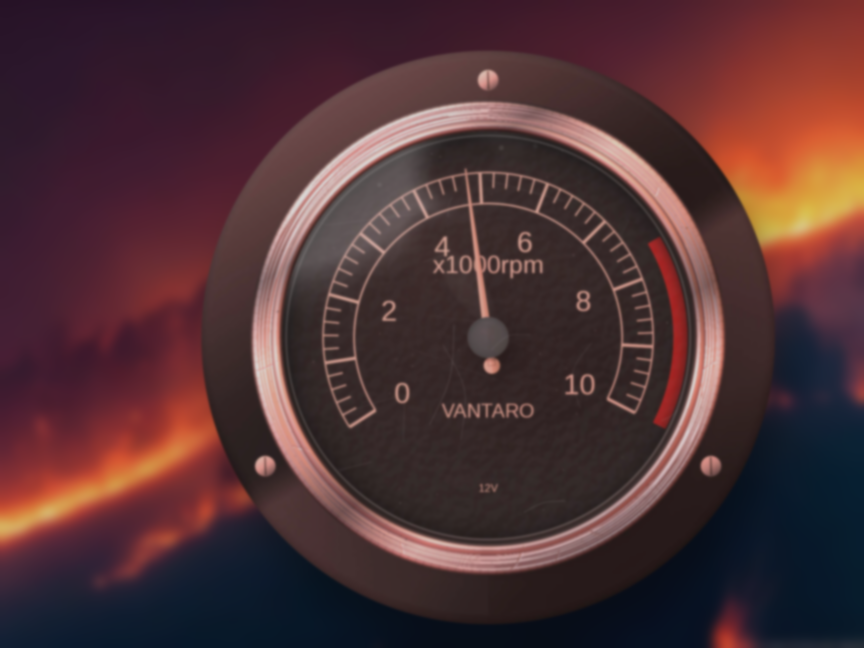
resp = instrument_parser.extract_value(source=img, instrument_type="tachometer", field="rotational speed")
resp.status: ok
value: 4800 rpm
